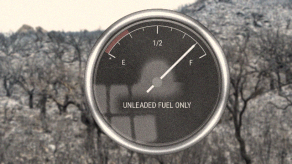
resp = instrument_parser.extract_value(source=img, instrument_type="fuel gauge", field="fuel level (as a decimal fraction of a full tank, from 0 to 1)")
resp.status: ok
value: 0.875
